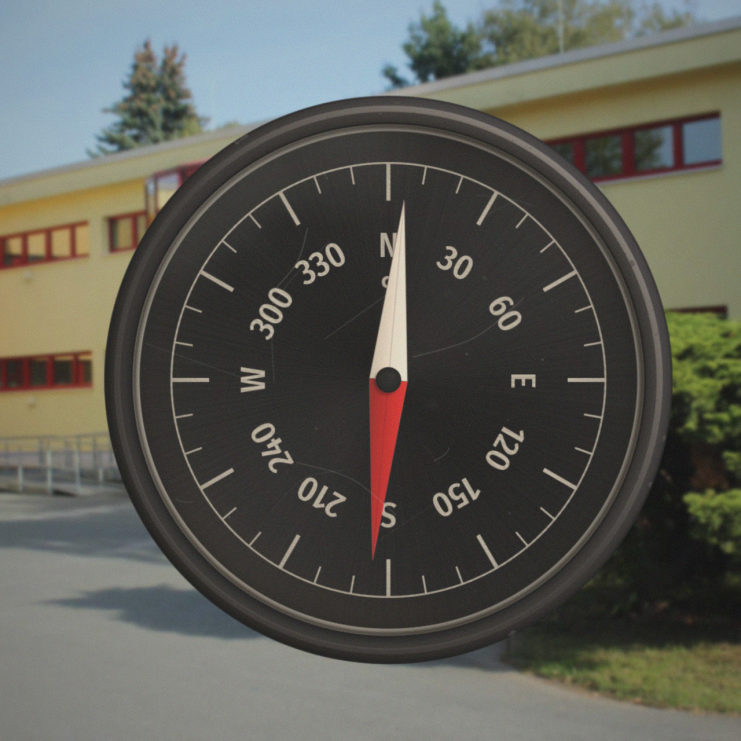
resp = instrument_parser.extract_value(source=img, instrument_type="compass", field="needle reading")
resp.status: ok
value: 185 °
